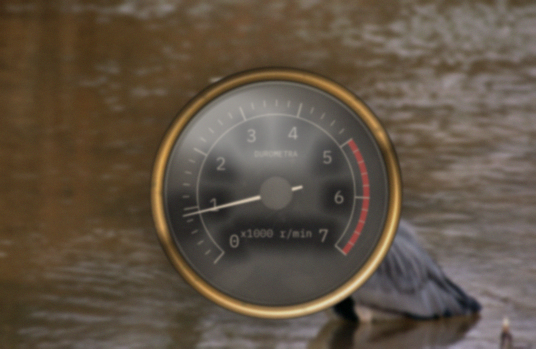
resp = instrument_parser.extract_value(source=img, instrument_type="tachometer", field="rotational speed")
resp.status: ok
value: 900 rpm
